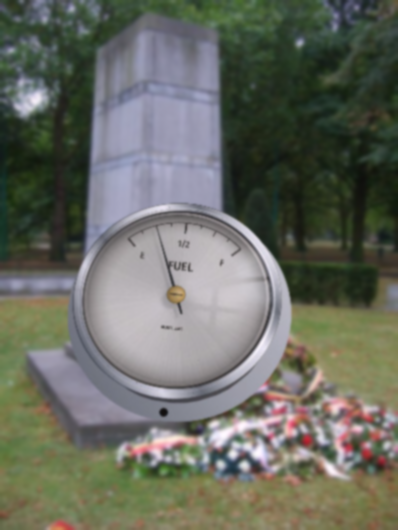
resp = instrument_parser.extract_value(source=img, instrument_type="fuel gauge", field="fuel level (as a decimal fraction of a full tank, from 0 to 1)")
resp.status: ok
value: 0.25
